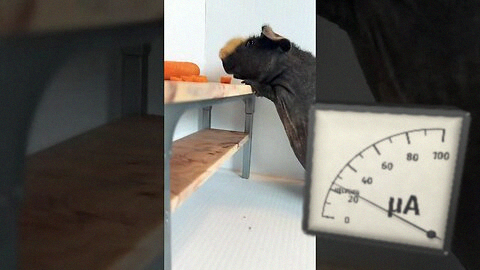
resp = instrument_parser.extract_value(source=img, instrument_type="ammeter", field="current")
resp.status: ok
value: 25 µA
